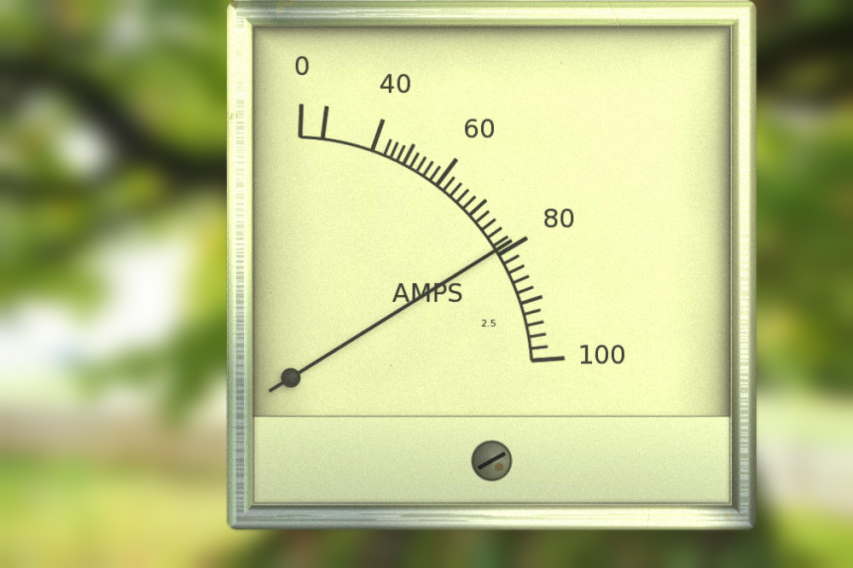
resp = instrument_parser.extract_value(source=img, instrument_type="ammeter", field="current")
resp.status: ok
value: 79 A
